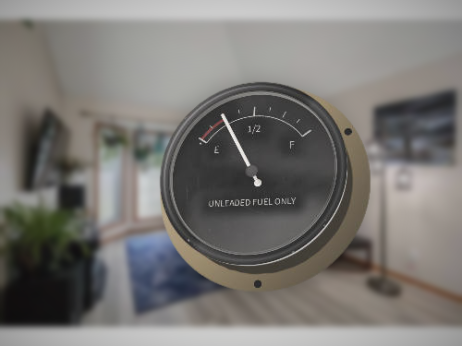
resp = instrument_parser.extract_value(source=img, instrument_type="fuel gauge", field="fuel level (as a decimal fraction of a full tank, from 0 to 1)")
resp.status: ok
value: 0.25
